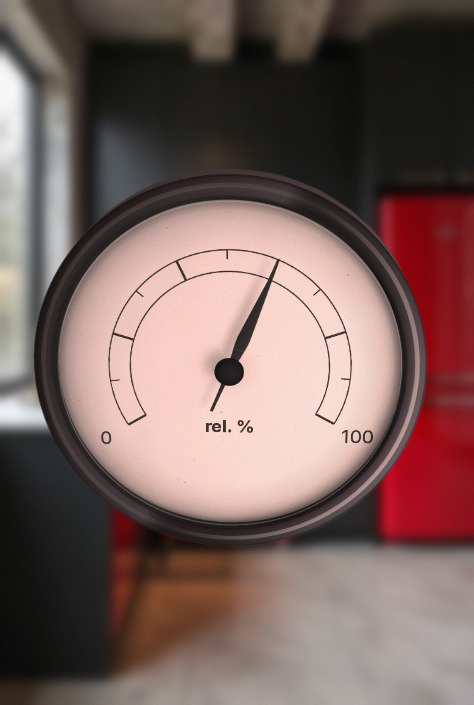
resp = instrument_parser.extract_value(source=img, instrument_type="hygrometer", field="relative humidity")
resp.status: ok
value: 60 %
